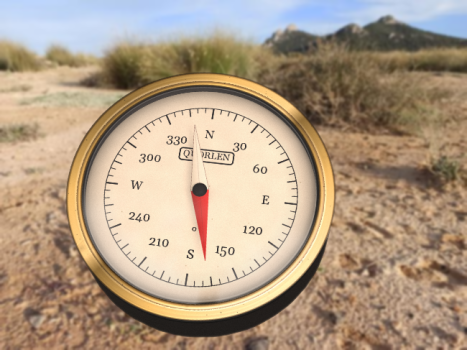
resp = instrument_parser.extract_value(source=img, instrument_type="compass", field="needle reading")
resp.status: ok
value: 167.5 °
